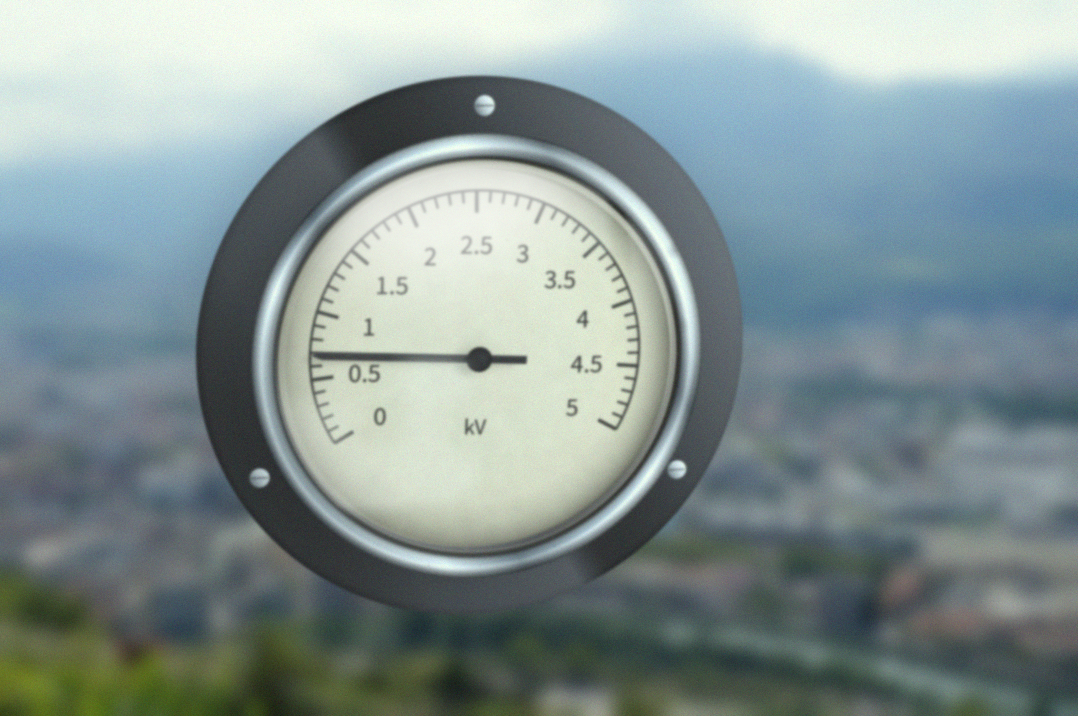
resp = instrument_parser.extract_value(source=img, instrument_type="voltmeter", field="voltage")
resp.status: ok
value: 0.7 kV
